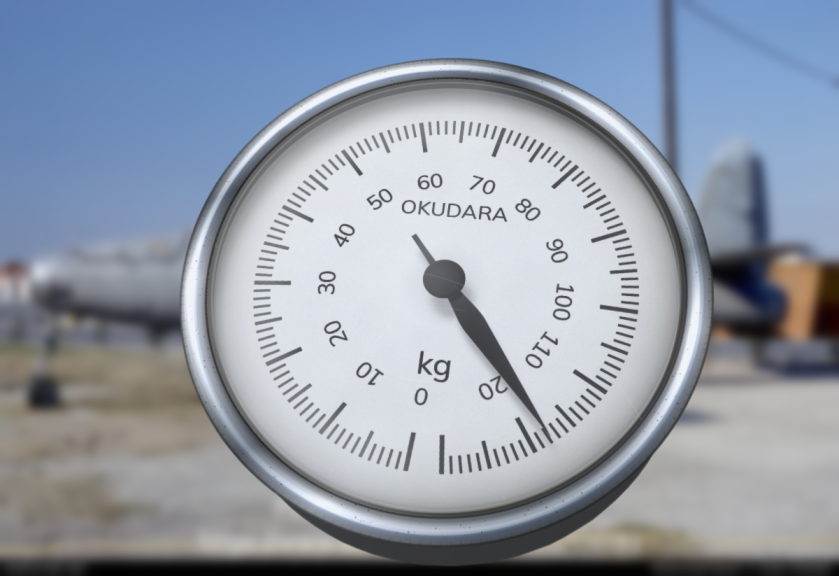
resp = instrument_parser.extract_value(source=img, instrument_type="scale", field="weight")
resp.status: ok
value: 118 kg
